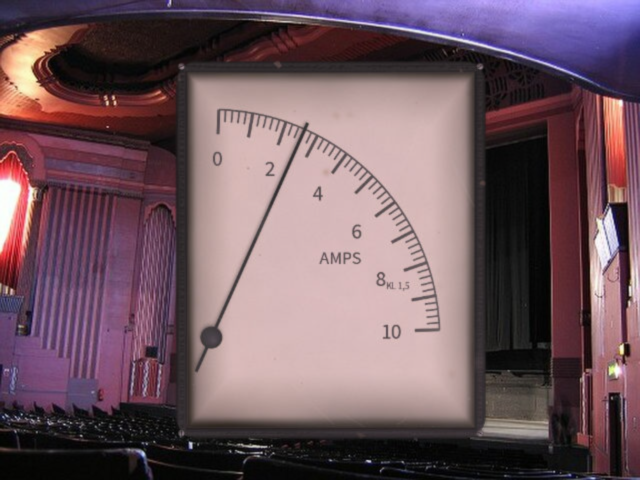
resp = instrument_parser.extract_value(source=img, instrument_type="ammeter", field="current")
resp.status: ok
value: 2.6 A
